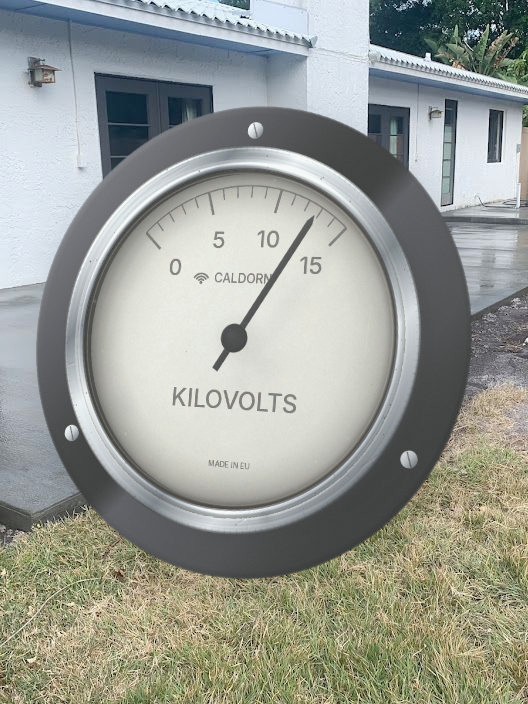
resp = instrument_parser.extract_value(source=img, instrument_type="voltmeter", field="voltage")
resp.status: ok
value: 13 kV
